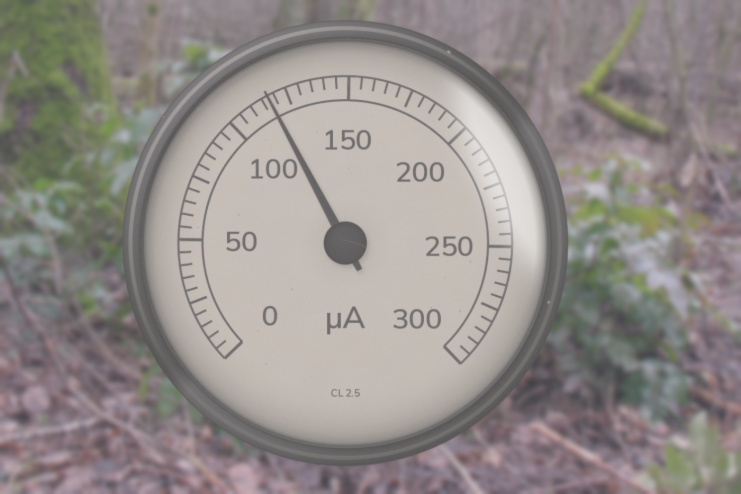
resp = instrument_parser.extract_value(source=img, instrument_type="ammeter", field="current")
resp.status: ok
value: 117.5 µA
